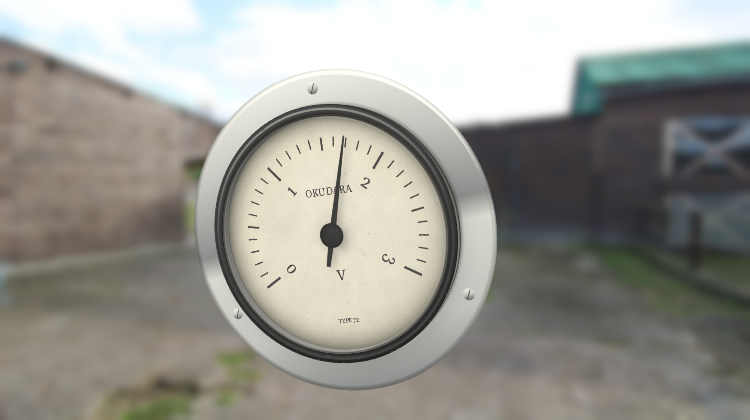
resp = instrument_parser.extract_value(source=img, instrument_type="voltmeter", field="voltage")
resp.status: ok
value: 1.7 V
